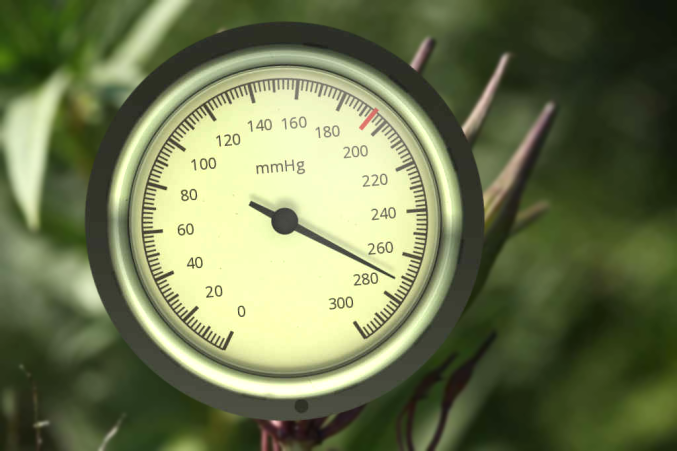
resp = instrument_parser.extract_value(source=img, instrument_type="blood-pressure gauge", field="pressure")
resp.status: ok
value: 272 mmHg
